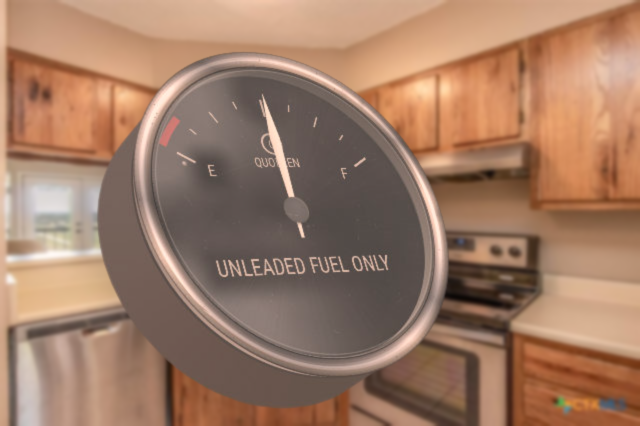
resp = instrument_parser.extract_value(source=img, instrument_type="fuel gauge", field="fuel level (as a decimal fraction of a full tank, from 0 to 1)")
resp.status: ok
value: 0.5
